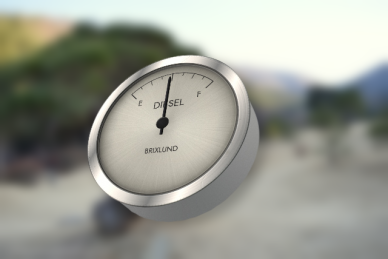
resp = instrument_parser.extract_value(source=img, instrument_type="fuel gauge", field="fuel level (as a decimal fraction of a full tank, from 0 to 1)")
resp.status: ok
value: 0.5
